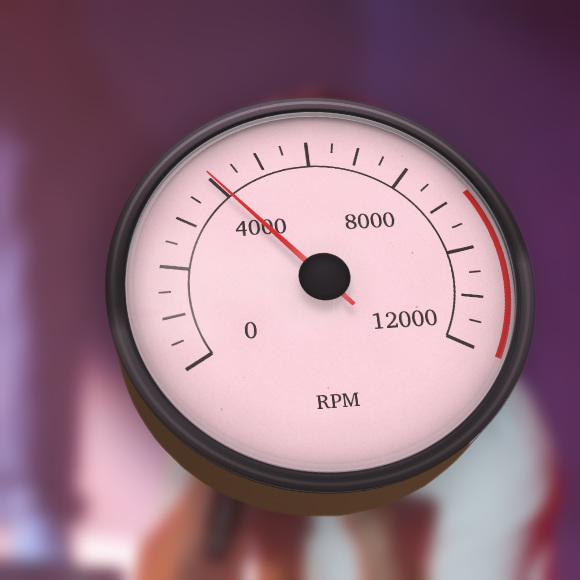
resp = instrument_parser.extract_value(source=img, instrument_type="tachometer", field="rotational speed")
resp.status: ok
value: 4000 rpm
